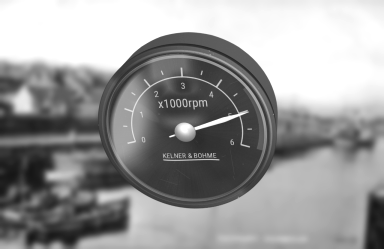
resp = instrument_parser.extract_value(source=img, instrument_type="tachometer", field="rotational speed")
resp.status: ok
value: 5000 rpm
